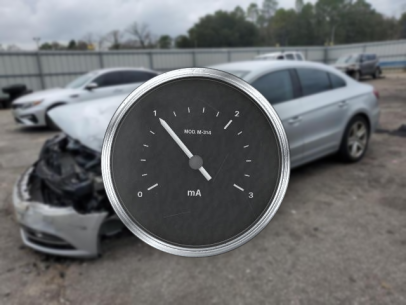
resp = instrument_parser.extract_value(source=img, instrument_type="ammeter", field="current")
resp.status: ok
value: 1 mA
